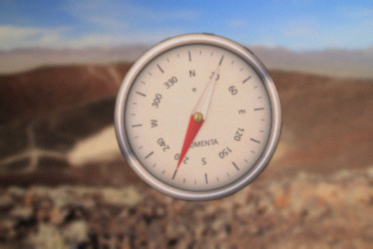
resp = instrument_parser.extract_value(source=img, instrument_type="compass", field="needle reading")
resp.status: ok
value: 210 °
